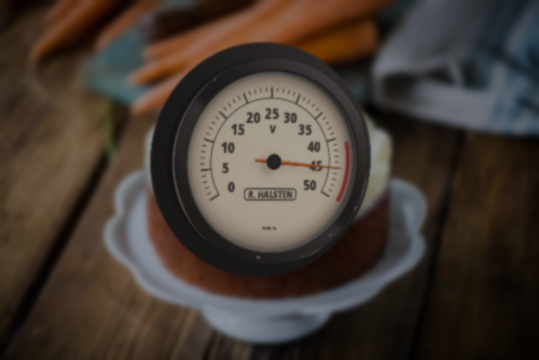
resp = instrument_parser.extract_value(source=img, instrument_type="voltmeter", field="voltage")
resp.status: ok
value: 45 V
